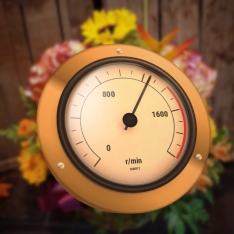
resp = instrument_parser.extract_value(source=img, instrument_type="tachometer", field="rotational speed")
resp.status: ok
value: 1250 rpm
